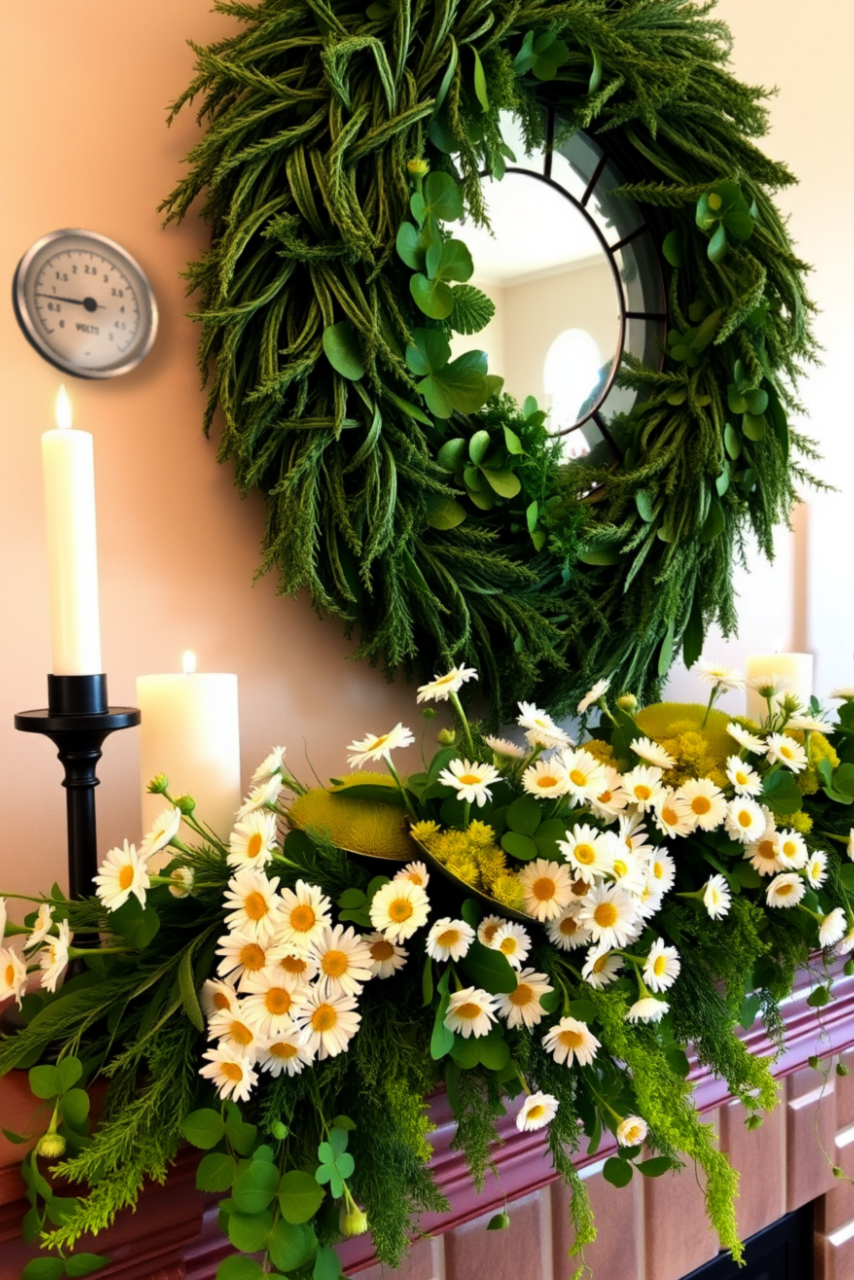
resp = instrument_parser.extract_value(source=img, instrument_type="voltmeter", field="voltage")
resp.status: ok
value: 0.75 V
